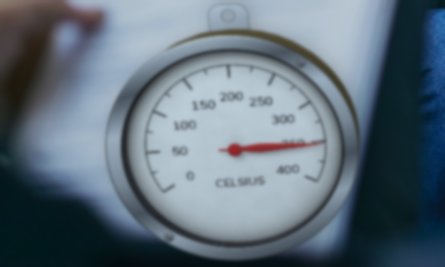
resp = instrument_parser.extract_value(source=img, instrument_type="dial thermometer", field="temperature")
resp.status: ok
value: 350 °C
